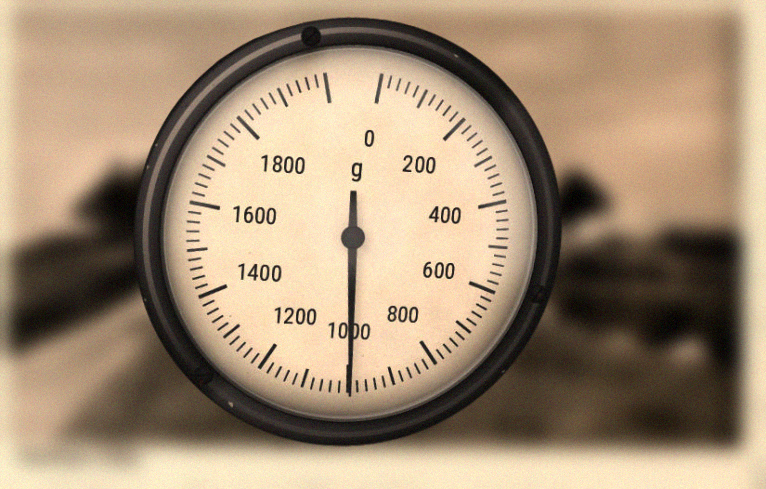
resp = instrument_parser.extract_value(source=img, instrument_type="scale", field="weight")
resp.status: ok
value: 1000 g
